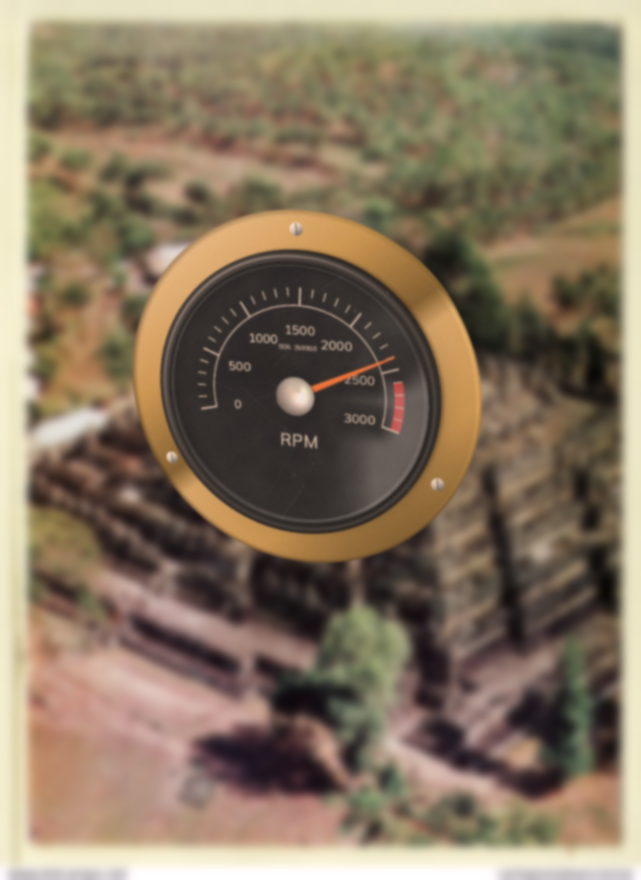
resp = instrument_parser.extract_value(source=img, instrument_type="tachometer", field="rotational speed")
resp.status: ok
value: 2400 rpm
